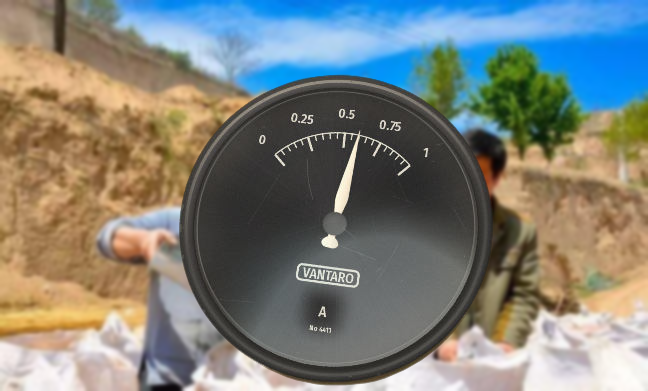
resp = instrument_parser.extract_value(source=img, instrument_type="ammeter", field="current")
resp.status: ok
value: 0.6 A
